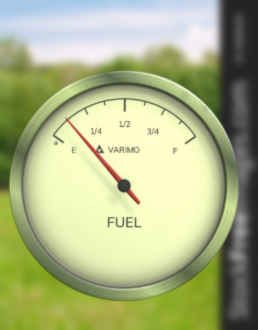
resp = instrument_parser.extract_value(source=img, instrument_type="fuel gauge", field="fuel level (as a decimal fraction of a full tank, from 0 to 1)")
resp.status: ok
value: 0.125
